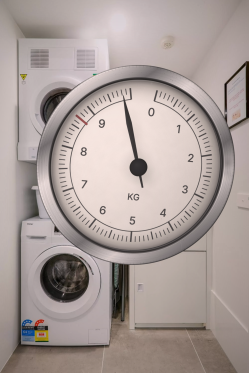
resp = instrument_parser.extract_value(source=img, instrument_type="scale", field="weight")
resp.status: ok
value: 9.8 kg
